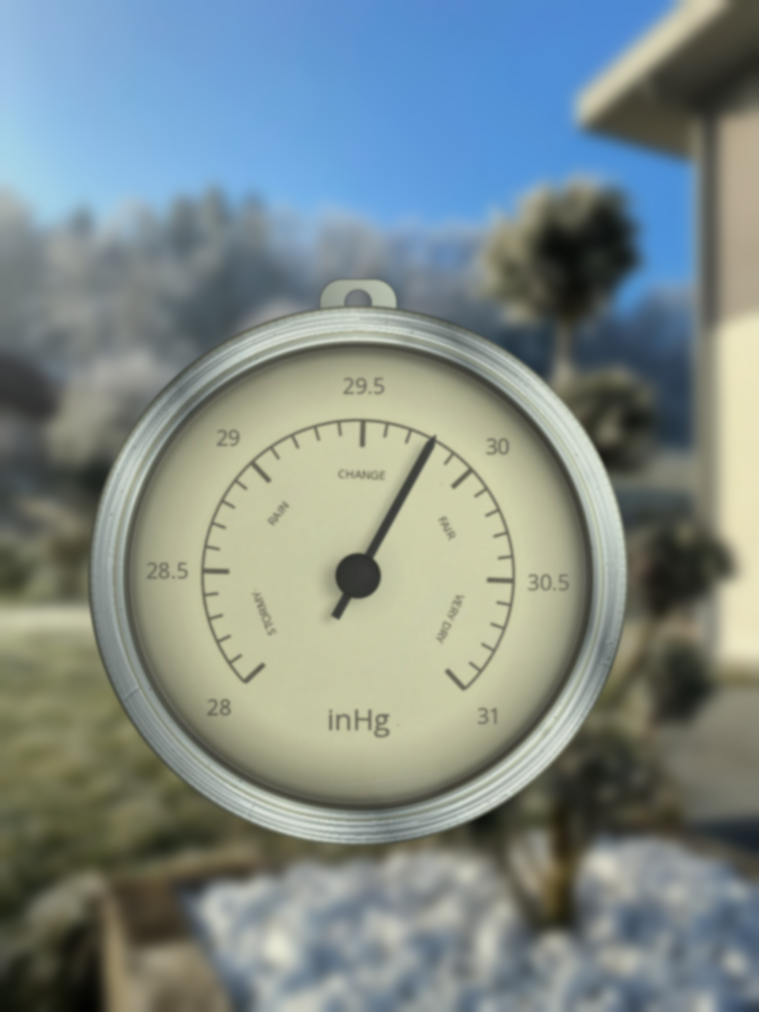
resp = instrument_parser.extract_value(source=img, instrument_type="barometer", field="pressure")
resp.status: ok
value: 29.8 inHg
